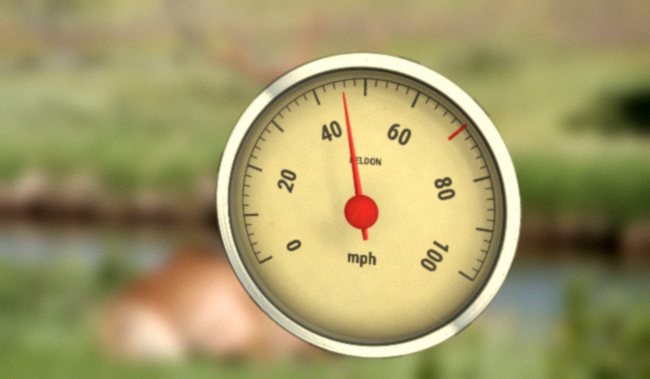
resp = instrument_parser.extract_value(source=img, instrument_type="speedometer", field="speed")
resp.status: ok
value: 46 mph
